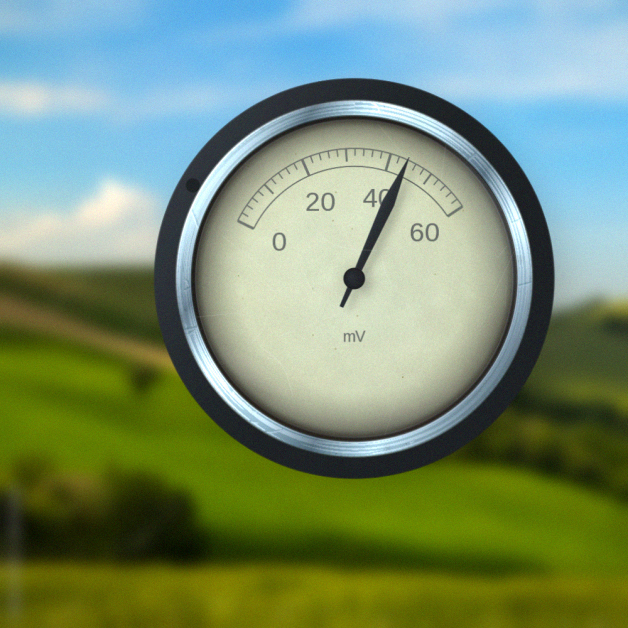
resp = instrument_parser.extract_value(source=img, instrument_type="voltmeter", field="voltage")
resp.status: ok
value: 44 mV
